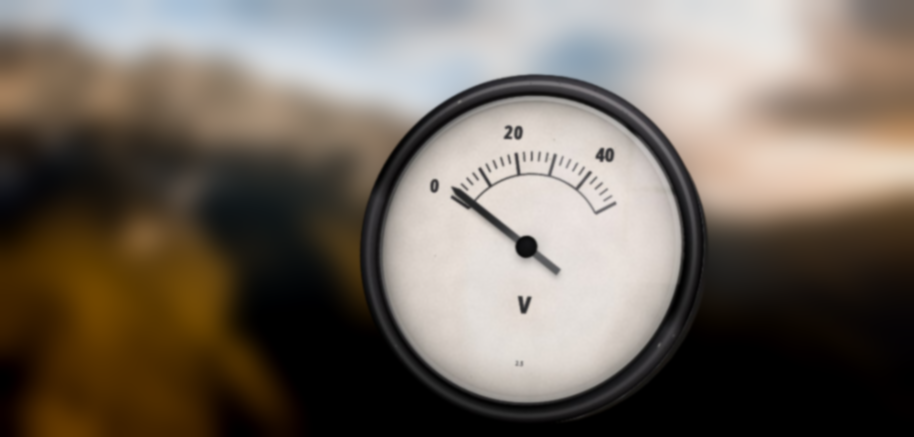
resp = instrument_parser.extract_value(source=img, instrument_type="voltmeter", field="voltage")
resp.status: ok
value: 2 V
